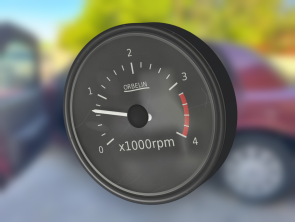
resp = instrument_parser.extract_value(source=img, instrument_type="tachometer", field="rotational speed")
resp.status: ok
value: 700 rpm
